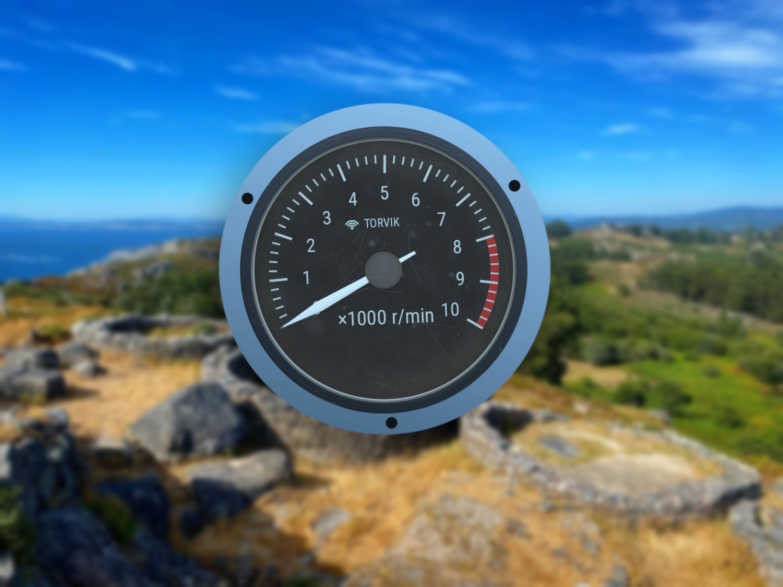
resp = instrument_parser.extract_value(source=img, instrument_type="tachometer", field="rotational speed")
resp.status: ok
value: 0 rpm
